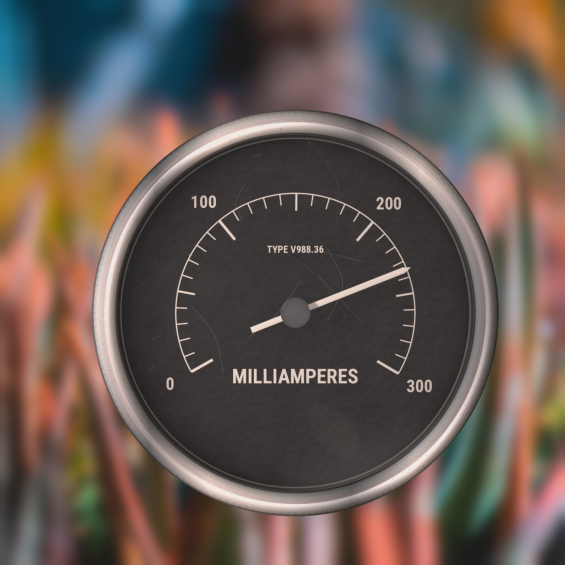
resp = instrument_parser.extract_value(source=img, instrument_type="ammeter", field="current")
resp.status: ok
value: 235 mA
